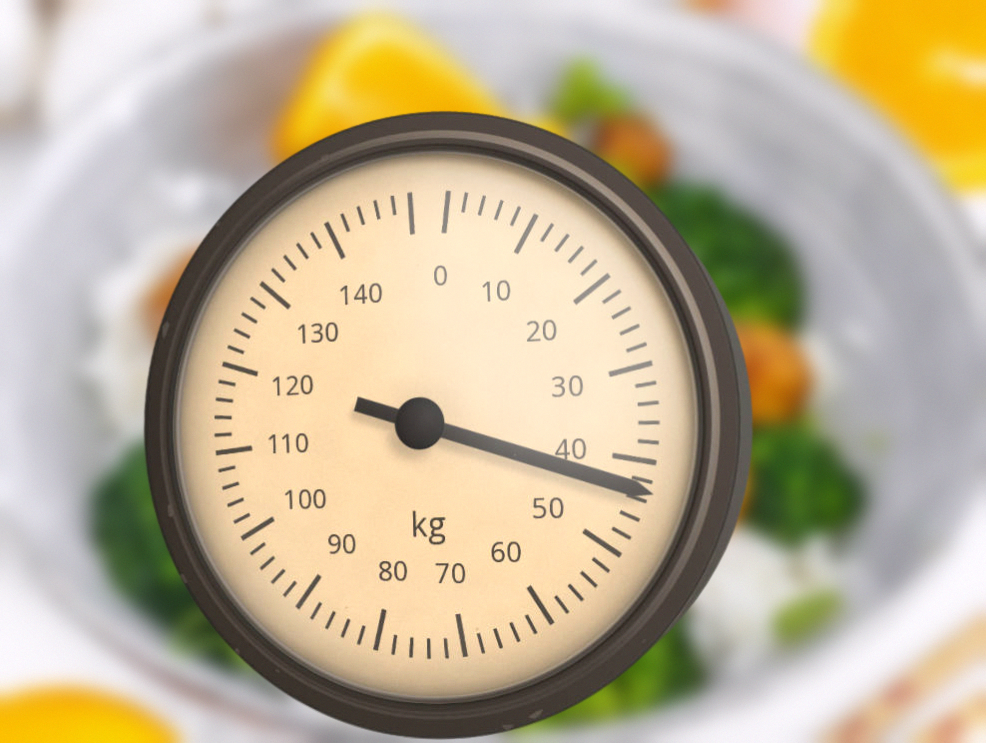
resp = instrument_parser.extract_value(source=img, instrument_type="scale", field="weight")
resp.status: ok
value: 43 kg
